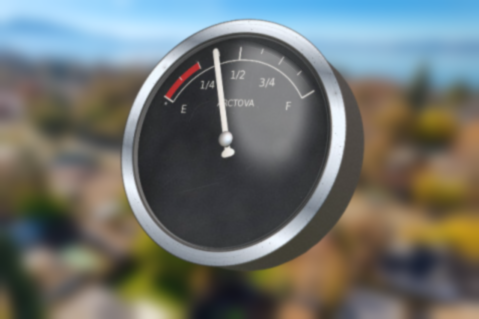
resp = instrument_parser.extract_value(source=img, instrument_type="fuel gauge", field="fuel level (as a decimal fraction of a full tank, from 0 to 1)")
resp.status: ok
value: 0.375
